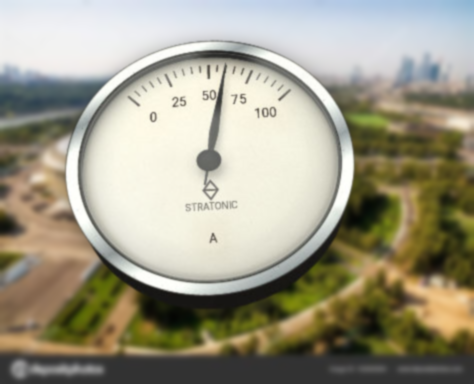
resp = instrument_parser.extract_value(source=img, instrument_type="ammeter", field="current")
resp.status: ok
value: 60 A
